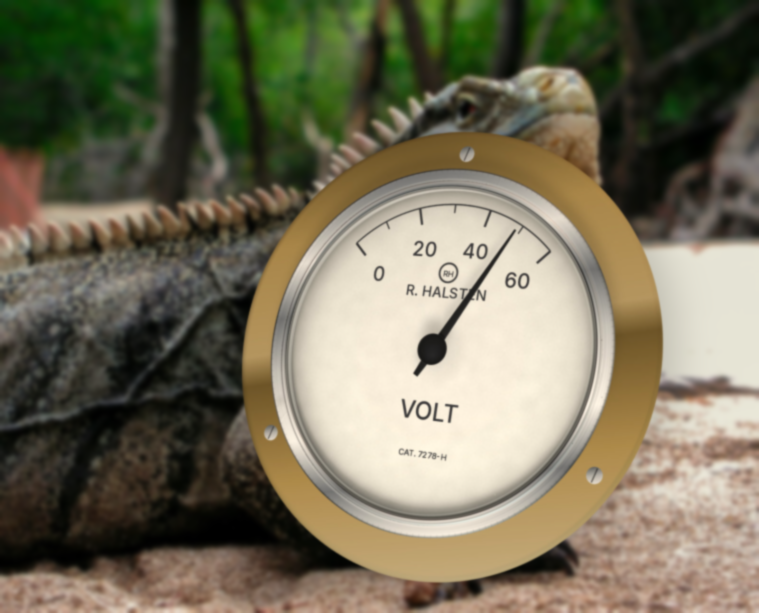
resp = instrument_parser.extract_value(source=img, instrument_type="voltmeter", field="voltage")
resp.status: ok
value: 50 V
